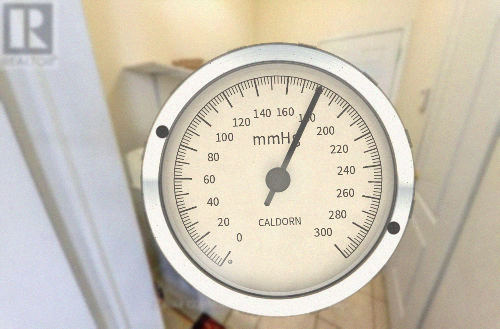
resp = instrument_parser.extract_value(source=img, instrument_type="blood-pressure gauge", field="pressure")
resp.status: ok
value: 180 mmHg
